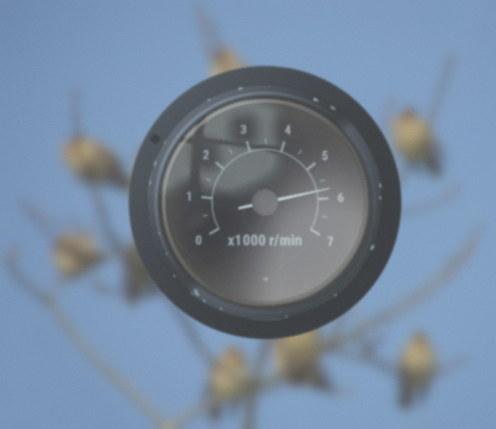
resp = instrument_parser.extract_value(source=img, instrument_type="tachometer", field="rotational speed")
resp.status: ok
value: 5750 rpm
